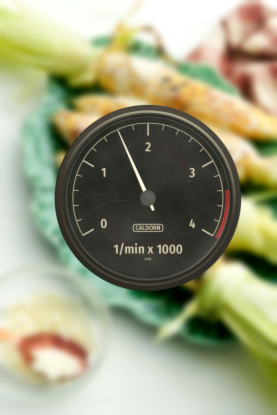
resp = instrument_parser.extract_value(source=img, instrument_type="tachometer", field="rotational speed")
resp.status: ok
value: 1600 rpm
